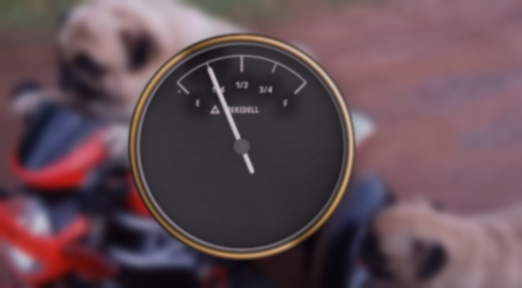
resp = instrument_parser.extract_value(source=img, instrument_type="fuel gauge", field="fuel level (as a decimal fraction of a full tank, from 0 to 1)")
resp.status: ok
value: 0.25
